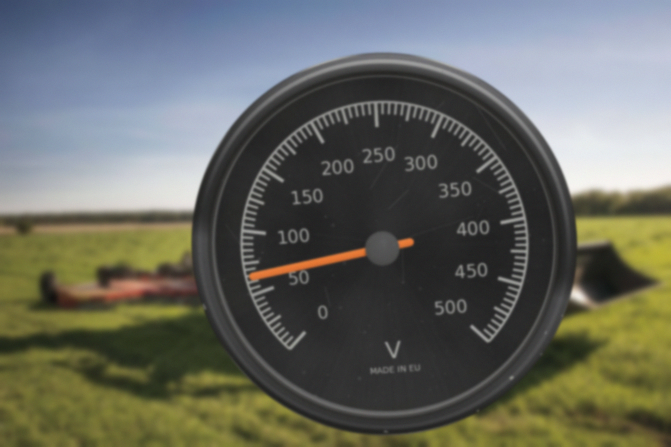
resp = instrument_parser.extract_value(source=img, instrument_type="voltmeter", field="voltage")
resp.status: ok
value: 65 V
